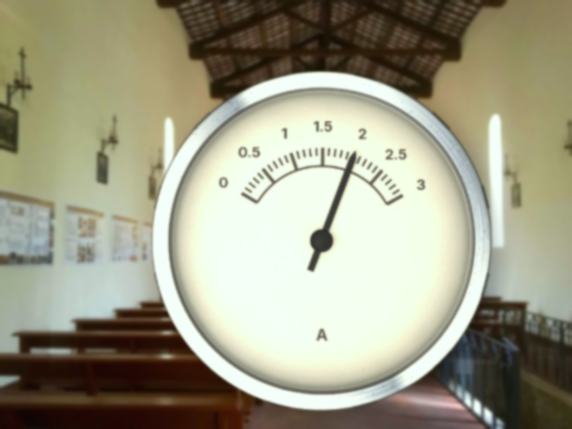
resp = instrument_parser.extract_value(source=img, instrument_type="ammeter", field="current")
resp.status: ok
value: 2 A
